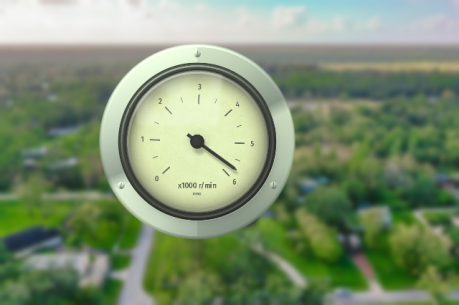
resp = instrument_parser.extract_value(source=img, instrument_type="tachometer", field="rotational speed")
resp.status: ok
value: 5750 rpm
